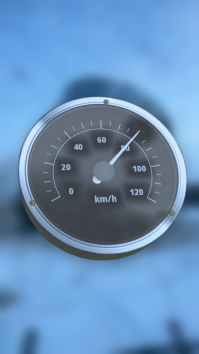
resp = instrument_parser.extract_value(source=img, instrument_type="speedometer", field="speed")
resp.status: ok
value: 80 km/h
